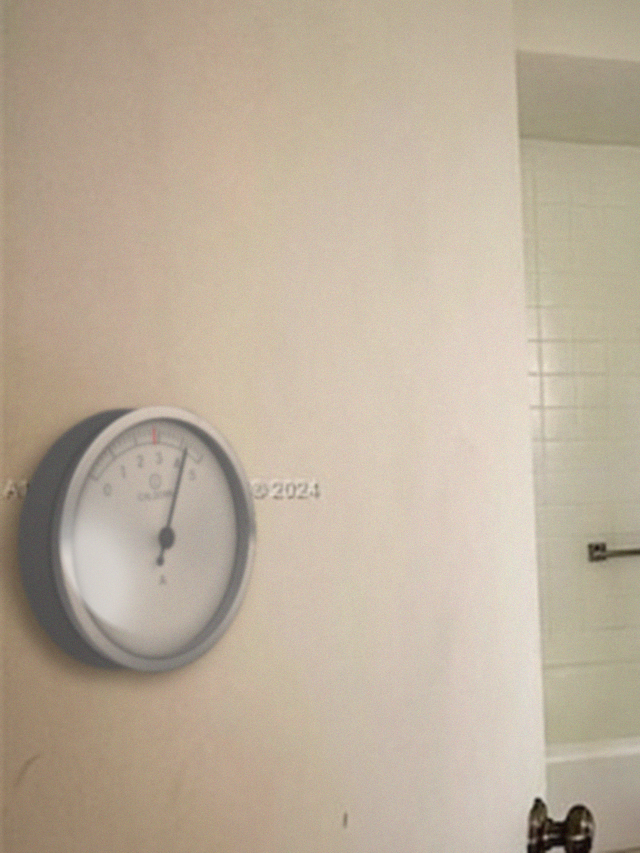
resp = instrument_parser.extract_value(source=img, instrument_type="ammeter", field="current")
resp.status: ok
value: 4 A
